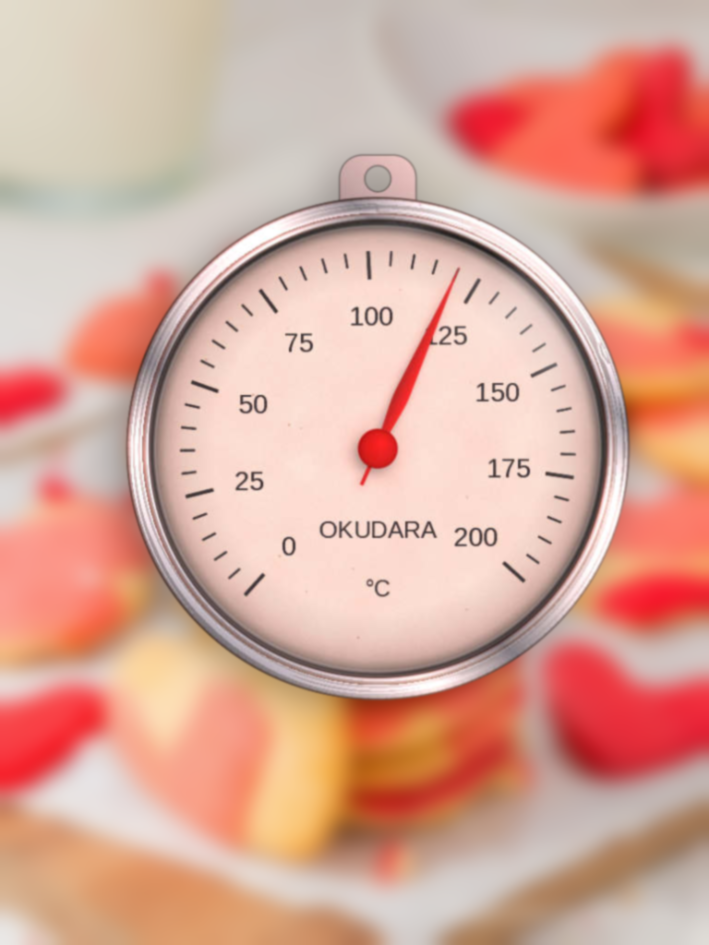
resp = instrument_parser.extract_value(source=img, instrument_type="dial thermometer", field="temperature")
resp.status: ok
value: 120 °C
